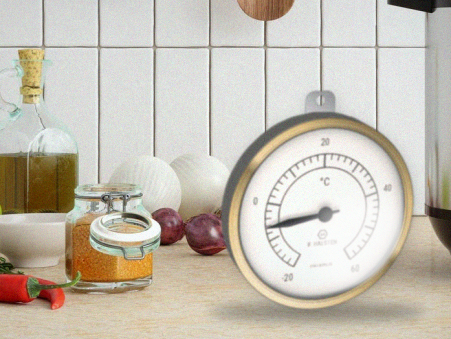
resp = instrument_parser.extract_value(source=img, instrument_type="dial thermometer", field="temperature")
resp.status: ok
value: -6 °C
